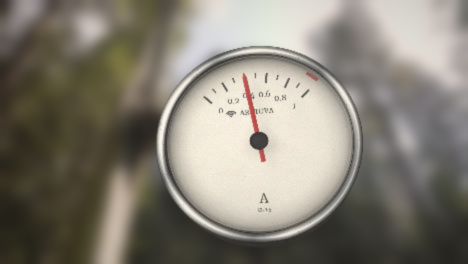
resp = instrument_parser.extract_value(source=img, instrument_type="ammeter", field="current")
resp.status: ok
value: 0.4 A
